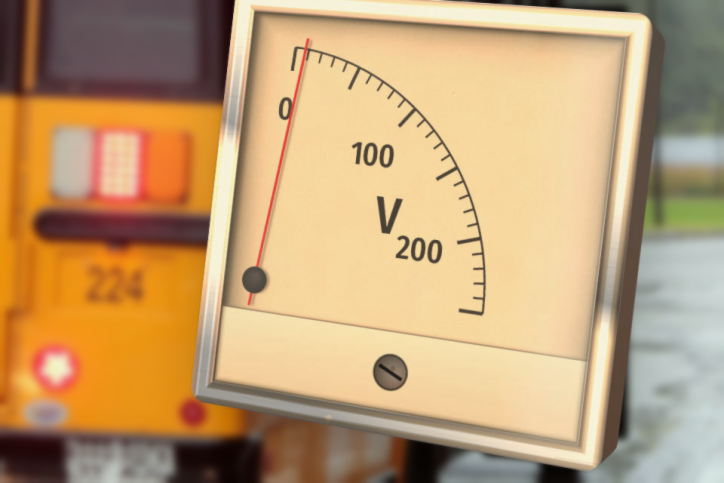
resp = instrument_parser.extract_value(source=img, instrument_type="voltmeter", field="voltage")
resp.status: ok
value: 10 V
